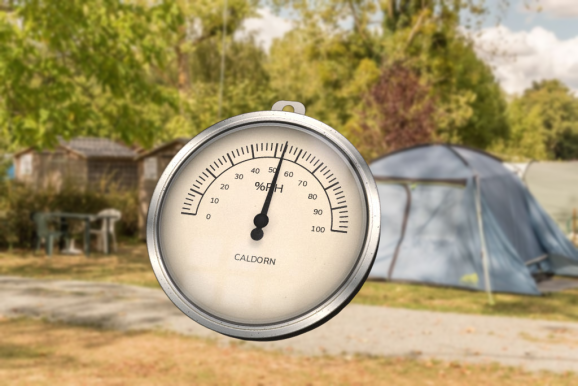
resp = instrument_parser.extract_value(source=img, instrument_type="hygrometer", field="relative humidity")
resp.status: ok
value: 54 %
